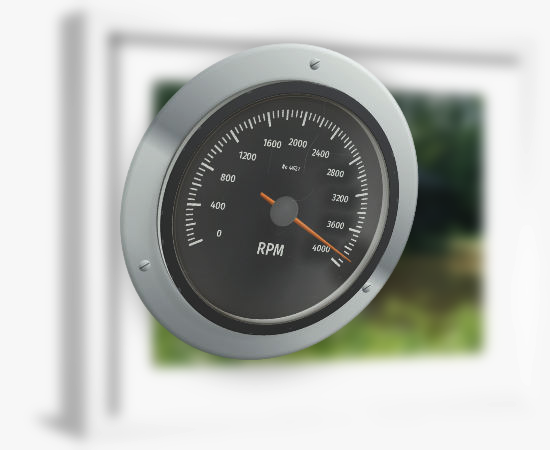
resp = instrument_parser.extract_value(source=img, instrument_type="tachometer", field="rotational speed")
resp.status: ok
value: 3900 rpm
